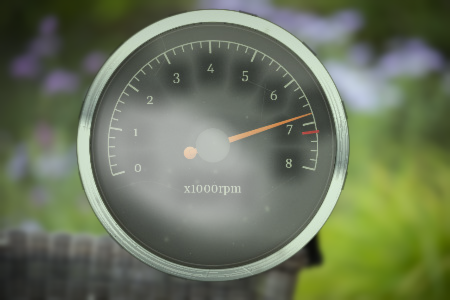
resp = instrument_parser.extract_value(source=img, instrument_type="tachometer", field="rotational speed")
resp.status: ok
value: 6800 rpm
